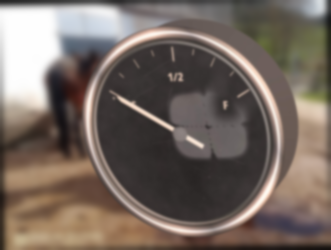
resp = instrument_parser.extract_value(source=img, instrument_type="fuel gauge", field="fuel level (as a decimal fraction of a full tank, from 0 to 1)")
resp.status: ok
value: 0
